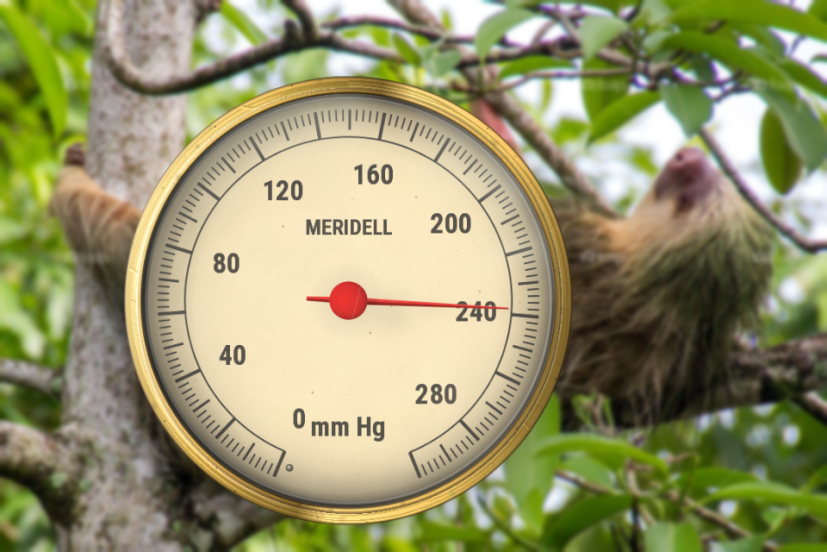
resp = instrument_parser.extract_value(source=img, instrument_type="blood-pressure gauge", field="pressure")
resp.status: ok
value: 238 mmHg
